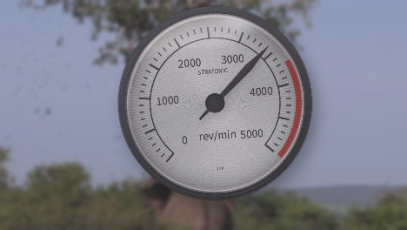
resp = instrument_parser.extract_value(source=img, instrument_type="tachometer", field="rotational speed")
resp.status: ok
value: 3400 rpm
